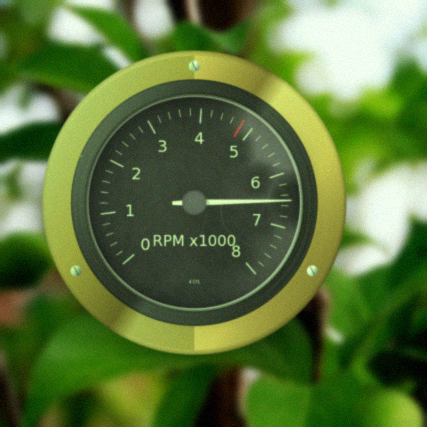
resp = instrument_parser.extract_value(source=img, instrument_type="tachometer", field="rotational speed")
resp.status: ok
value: 6500 rpm
